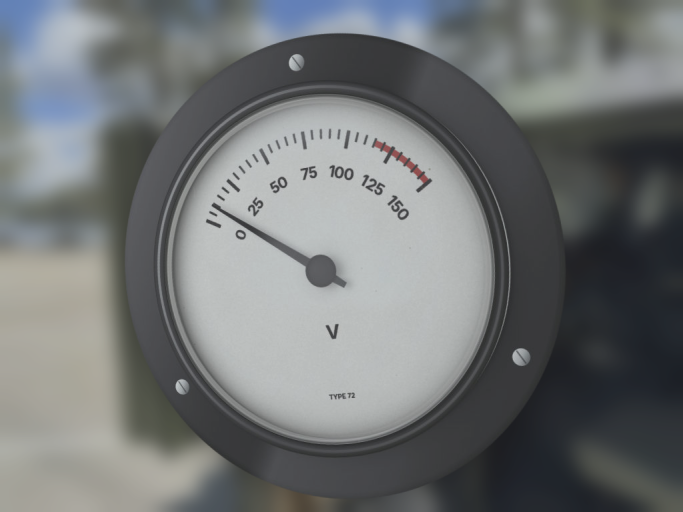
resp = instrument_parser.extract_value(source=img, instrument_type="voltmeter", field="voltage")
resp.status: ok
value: 10 V
